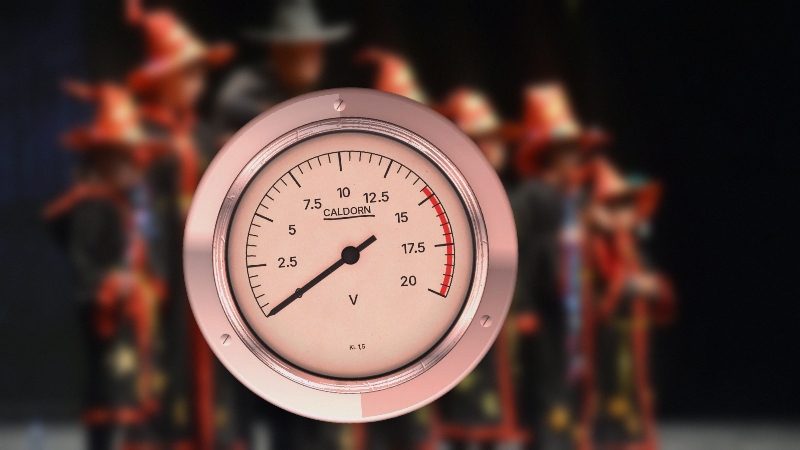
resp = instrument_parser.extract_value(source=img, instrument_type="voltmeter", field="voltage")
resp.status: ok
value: 0 V
